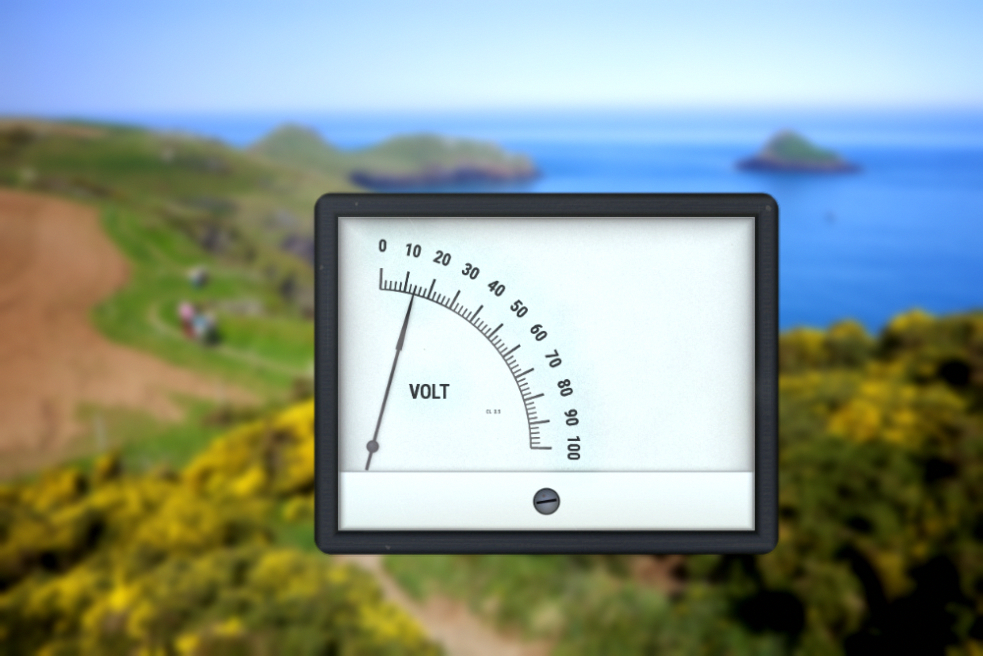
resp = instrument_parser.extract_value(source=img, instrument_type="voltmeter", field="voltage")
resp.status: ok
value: 14 V
